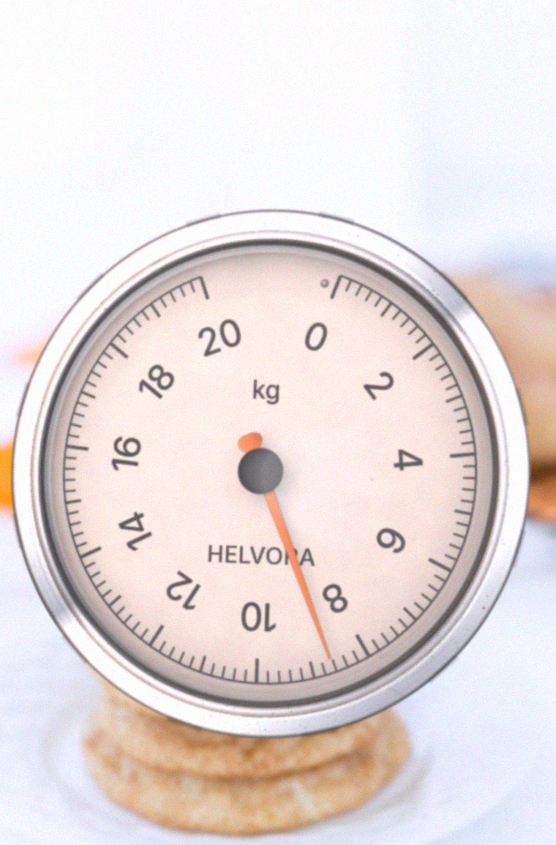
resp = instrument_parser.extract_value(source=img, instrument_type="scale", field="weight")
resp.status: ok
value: 8.6 kg
